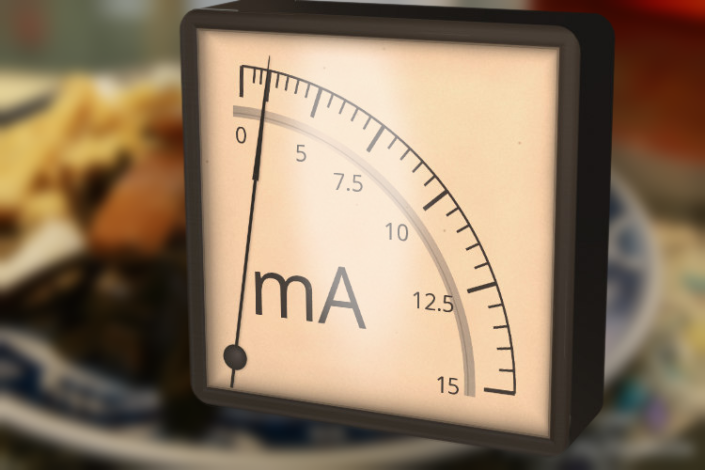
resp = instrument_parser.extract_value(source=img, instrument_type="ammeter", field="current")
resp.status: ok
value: 2.5 mA
